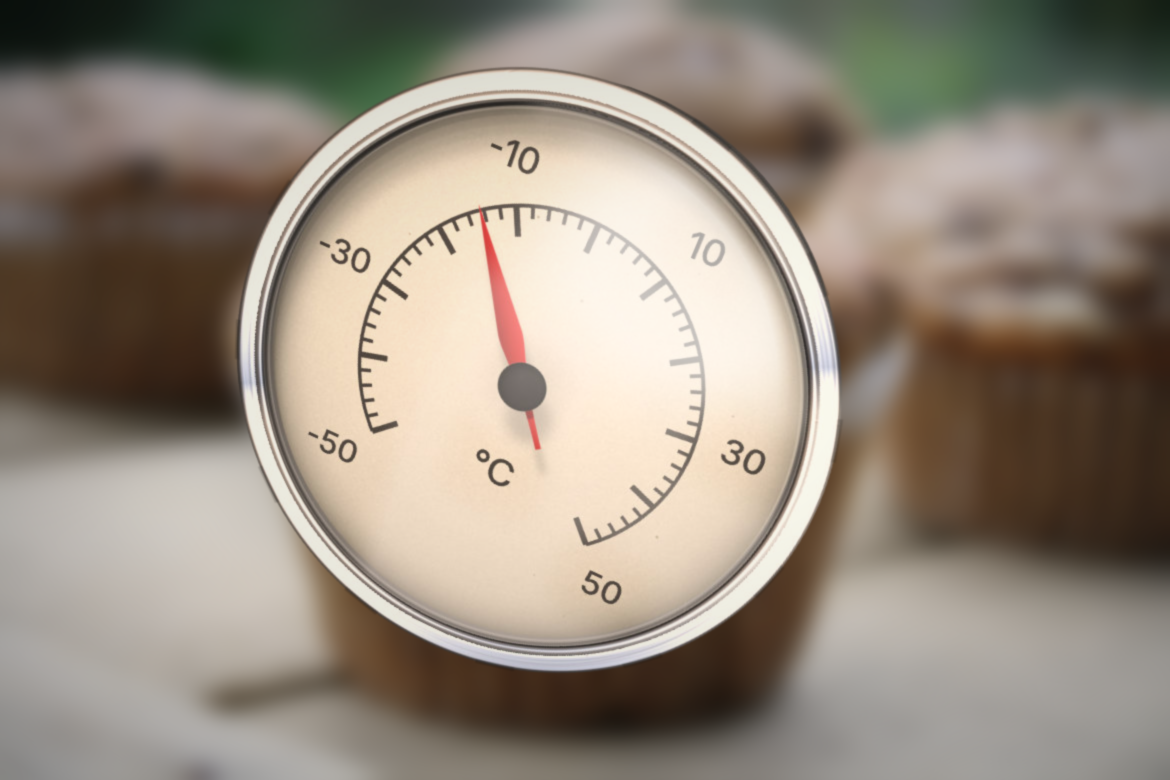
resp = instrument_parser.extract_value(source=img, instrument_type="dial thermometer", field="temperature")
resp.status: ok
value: -14 °C
